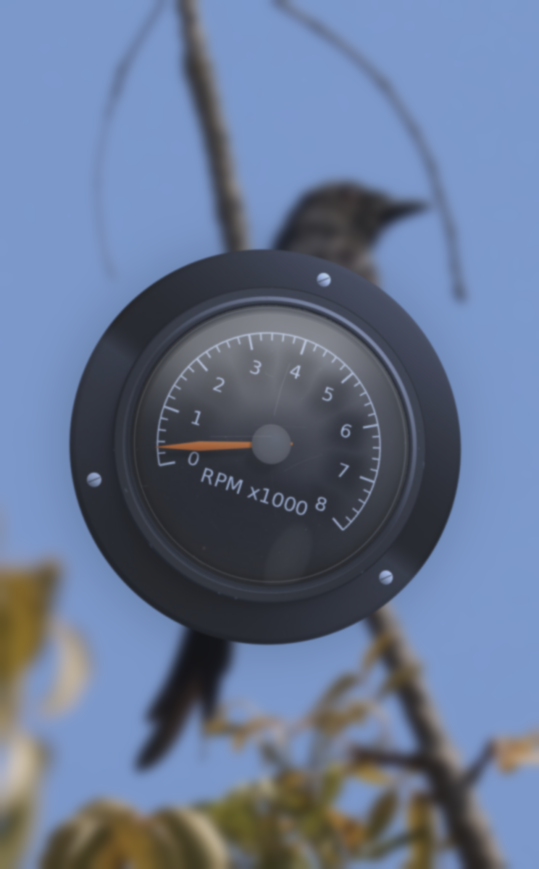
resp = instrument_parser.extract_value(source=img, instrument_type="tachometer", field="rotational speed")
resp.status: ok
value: 300 rpm
